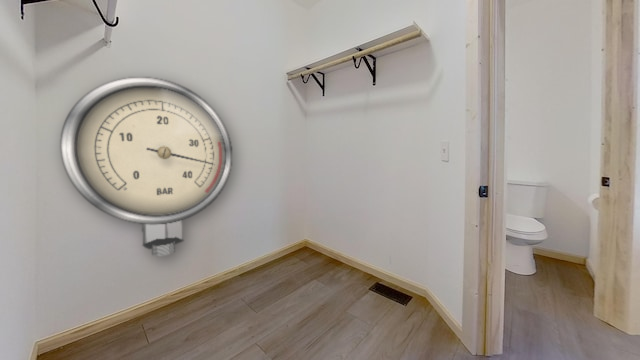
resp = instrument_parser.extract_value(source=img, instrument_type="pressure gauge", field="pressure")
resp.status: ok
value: 35 bar
